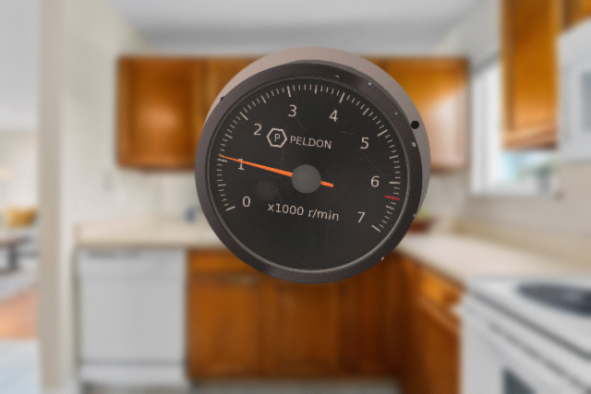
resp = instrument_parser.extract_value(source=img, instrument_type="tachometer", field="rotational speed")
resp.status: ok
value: 1100 rpm
